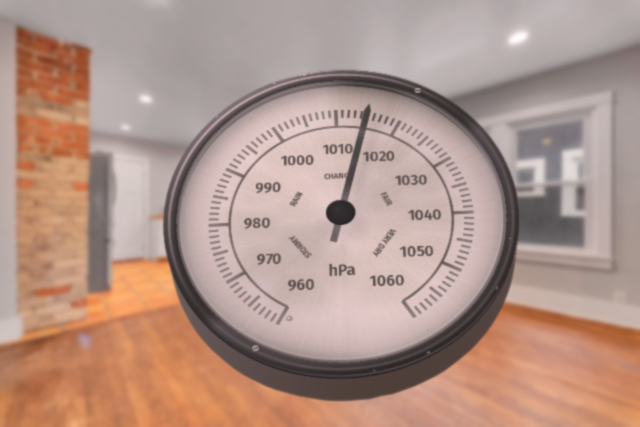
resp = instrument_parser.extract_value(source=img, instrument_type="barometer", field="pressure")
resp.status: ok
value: 1015 hPa
